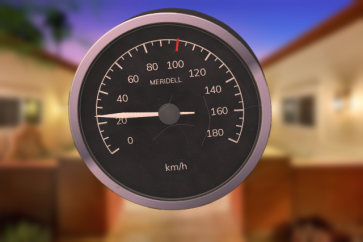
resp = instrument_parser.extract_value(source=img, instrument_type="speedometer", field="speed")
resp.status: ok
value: 25 km/h
